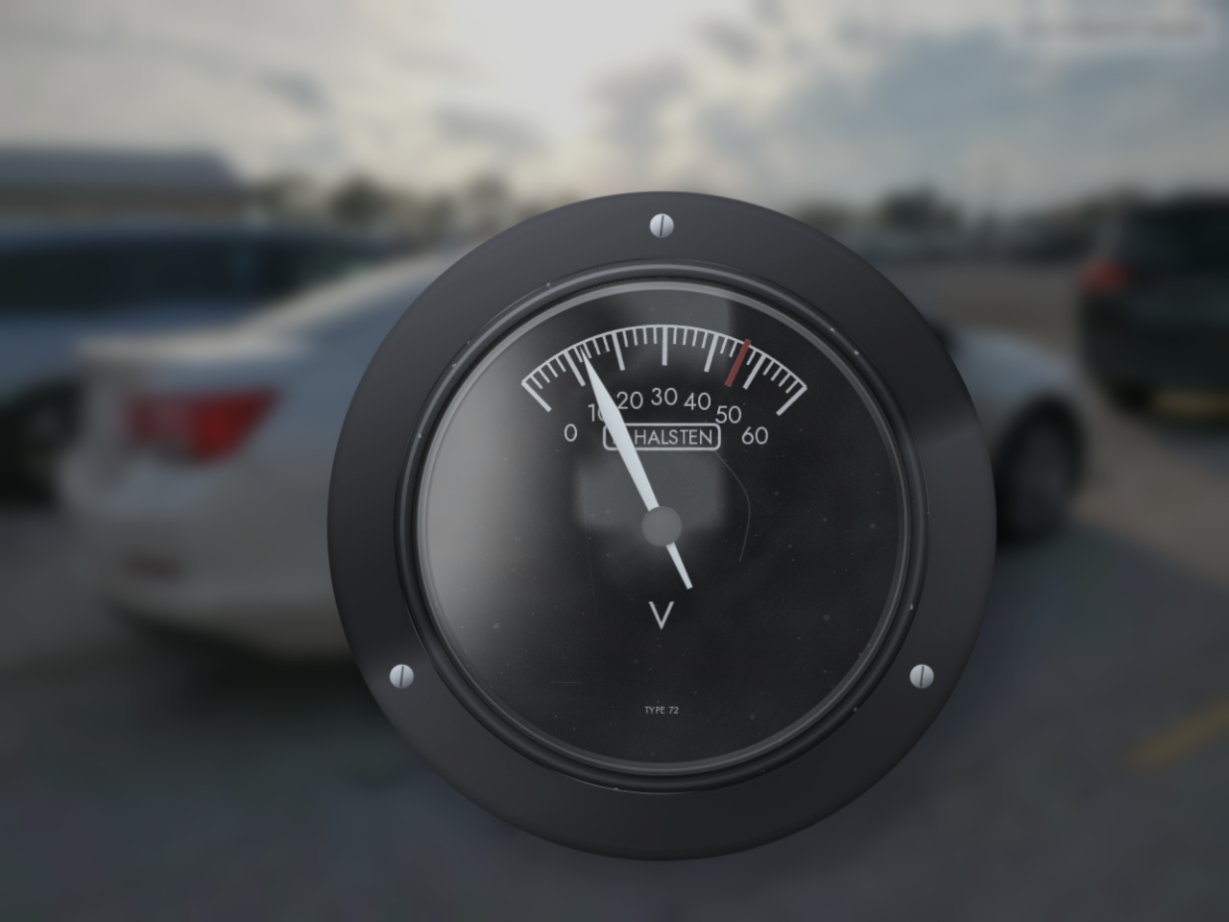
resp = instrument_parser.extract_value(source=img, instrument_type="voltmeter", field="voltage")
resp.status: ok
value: 13 V
